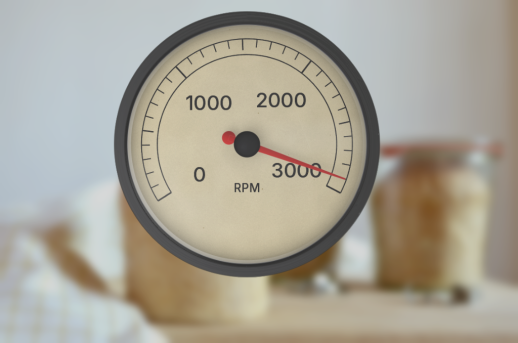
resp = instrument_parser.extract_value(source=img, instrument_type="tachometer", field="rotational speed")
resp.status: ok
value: 2900 rpm
